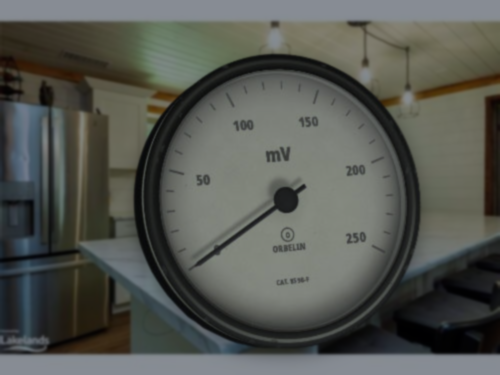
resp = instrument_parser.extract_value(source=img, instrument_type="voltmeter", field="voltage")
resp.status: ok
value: 0 mV
